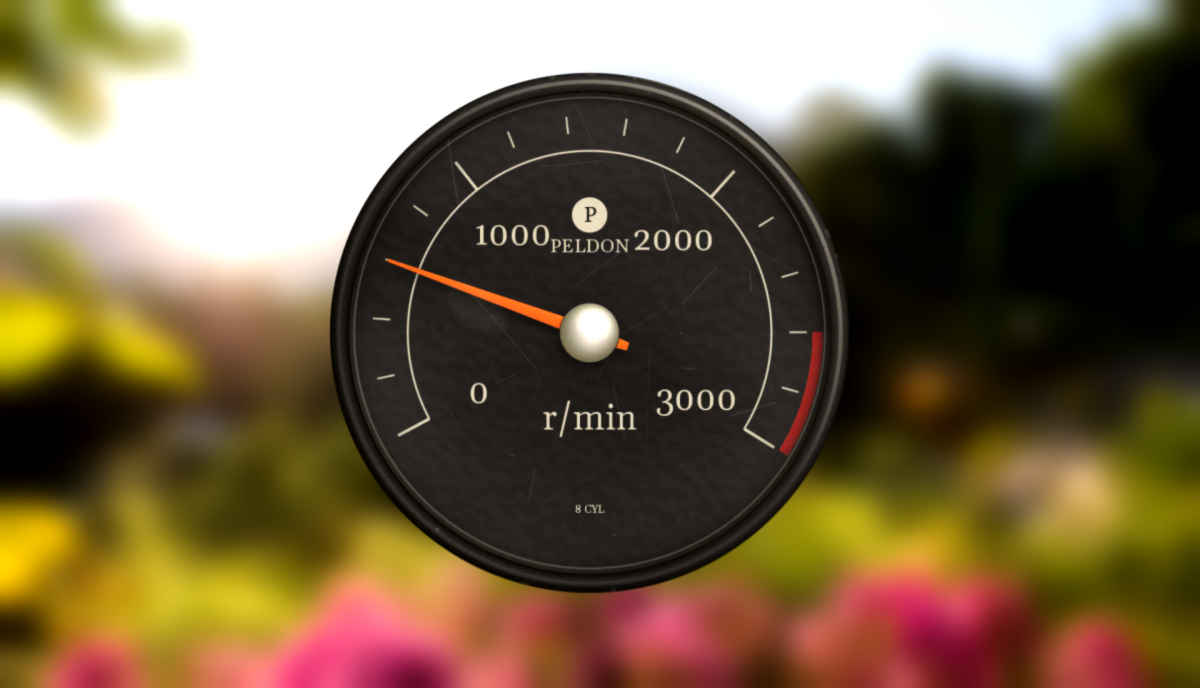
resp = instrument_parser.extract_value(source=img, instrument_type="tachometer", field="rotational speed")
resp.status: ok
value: 600 rpm
